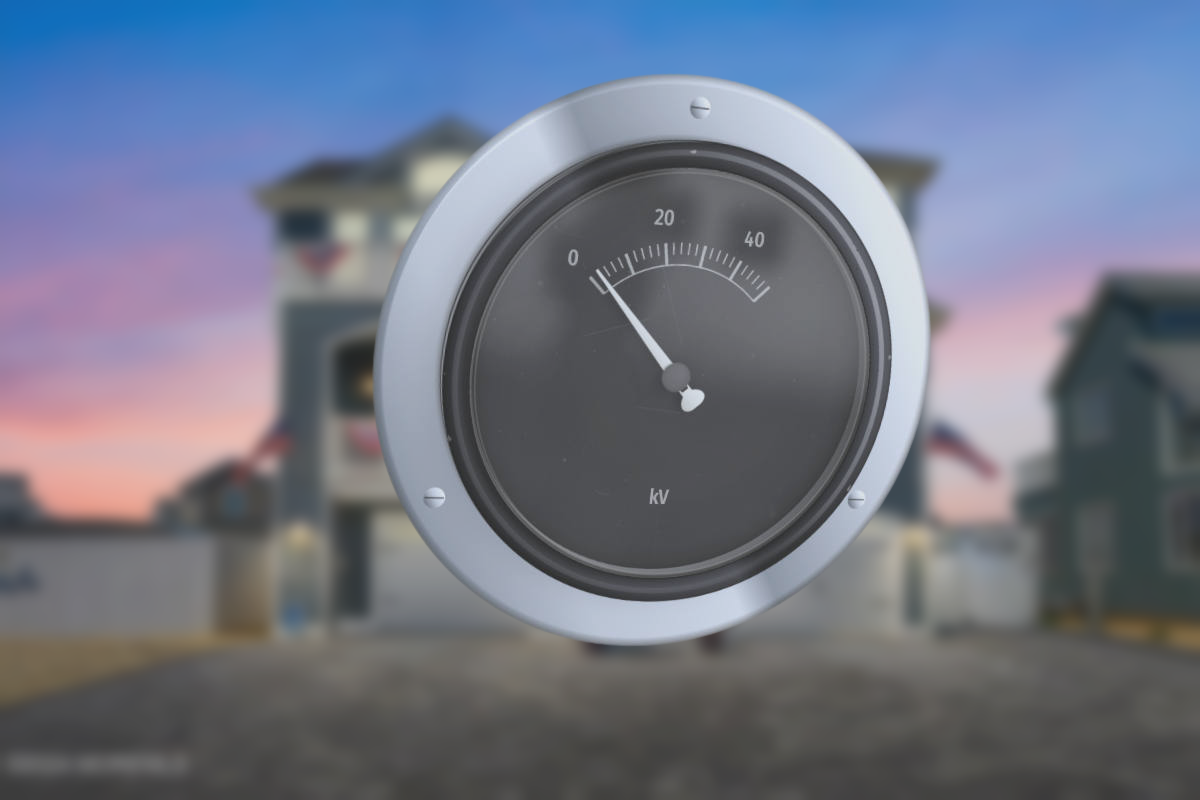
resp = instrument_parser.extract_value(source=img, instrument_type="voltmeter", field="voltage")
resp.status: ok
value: 2 kV
